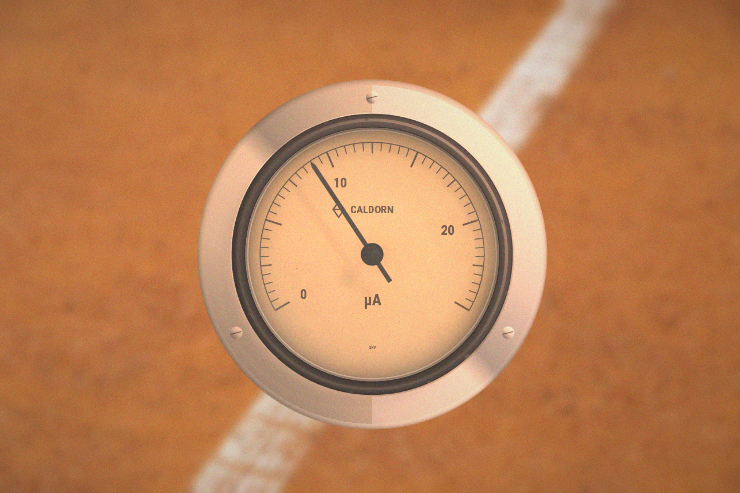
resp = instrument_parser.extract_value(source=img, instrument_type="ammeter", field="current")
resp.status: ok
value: 9 µA
